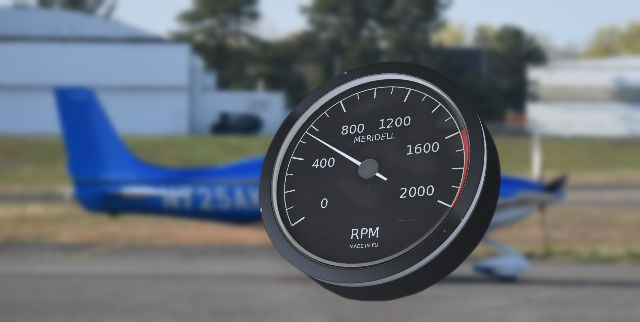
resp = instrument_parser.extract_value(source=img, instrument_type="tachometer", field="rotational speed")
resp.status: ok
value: 550 rpm
